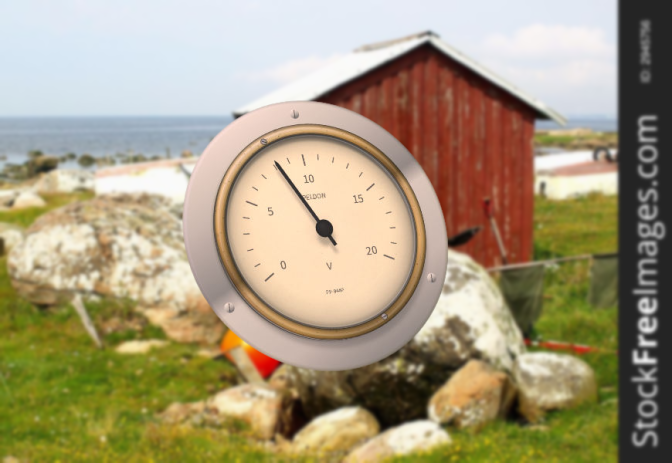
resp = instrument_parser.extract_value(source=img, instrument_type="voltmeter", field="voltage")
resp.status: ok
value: 8 V
